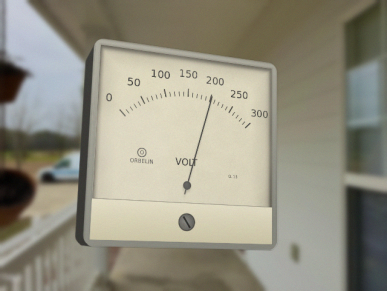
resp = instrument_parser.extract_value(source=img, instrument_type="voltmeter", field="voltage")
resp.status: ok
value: 200 V
